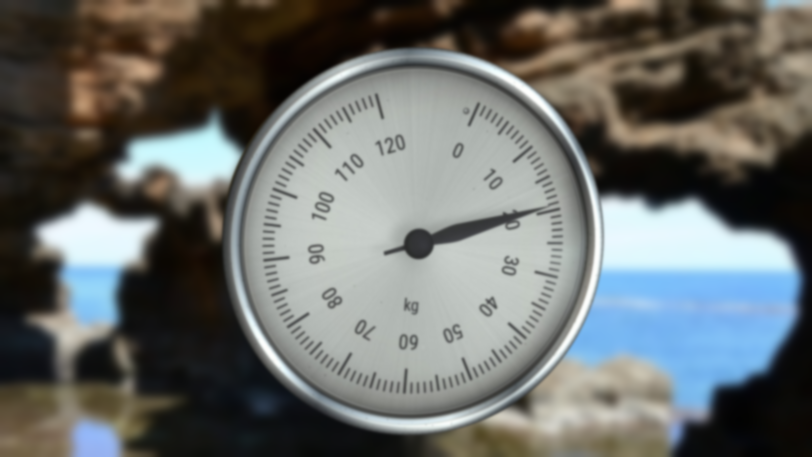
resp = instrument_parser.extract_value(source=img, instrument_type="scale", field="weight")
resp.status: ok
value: 19 kg
